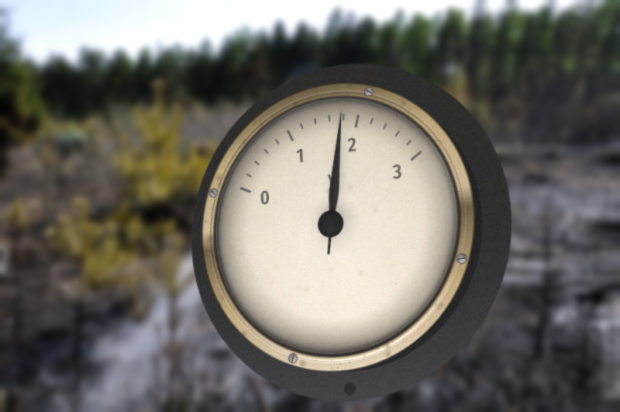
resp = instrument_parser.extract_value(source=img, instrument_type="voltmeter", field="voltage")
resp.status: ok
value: 1.8 V
